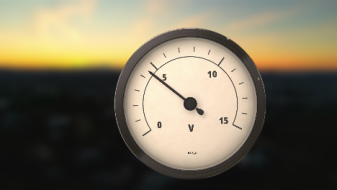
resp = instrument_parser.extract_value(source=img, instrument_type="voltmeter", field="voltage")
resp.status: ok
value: 4.5 V
